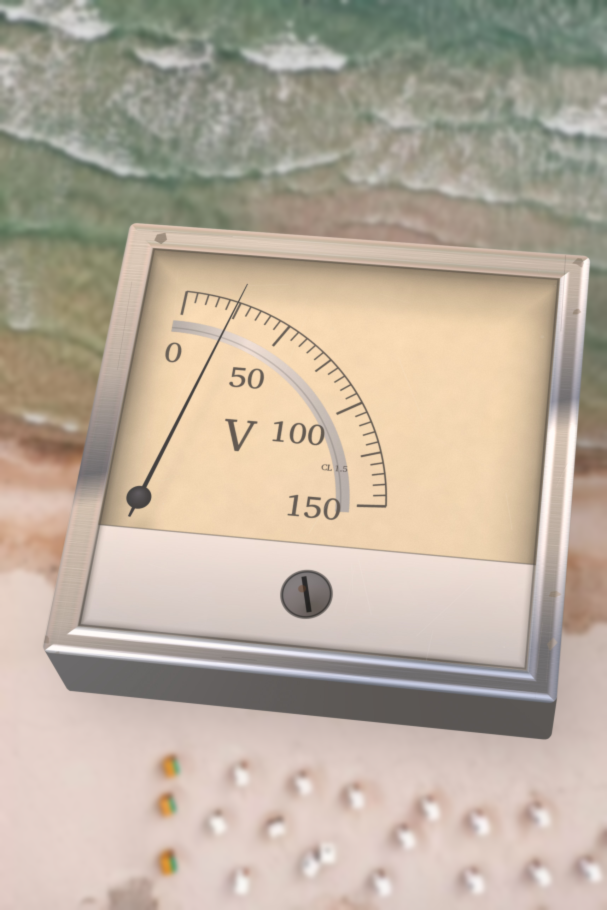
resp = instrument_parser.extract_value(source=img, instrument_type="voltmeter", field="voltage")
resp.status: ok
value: 25 V
